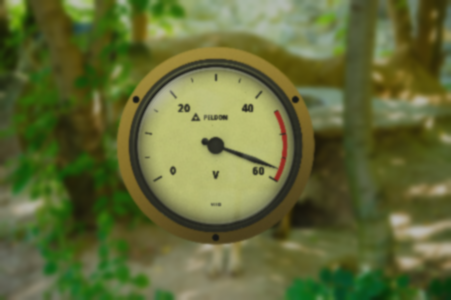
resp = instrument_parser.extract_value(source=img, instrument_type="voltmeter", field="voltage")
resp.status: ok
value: 57.5 V
